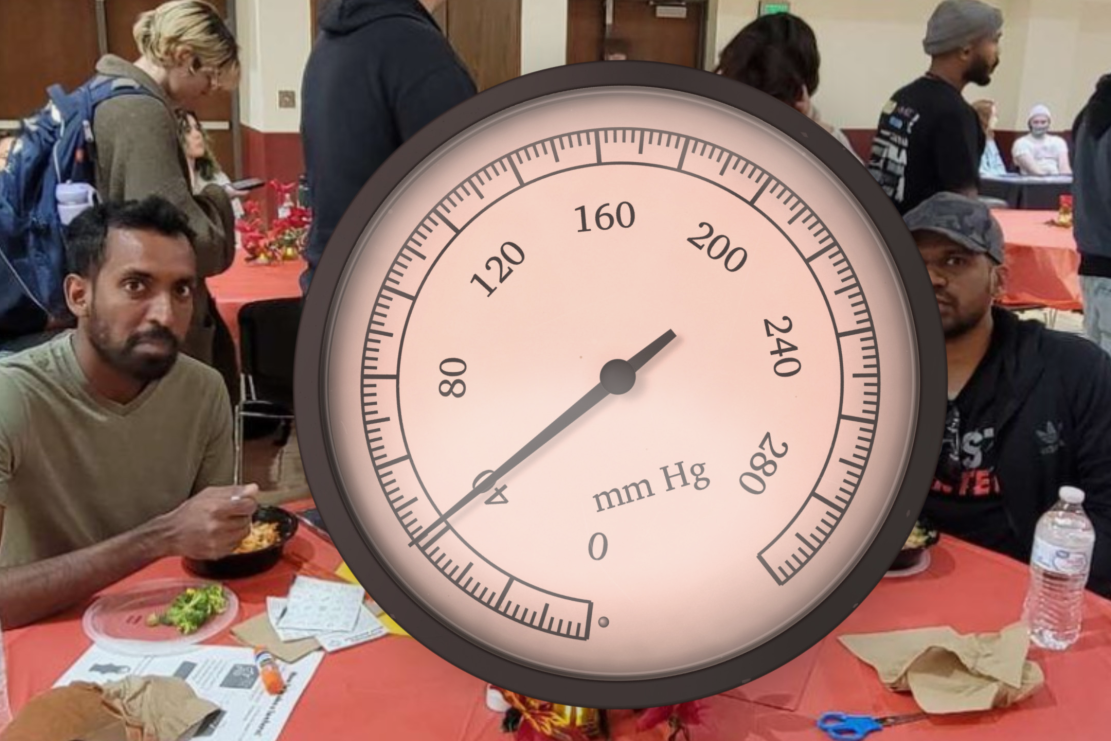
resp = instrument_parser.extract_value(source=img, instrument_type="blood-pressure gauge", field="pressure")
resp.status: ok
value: 42 mmHg
